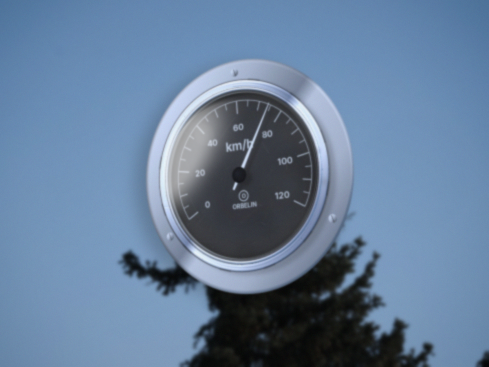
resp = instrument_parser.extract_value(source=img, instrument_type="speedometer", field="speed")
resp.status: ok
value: 75 km/h
